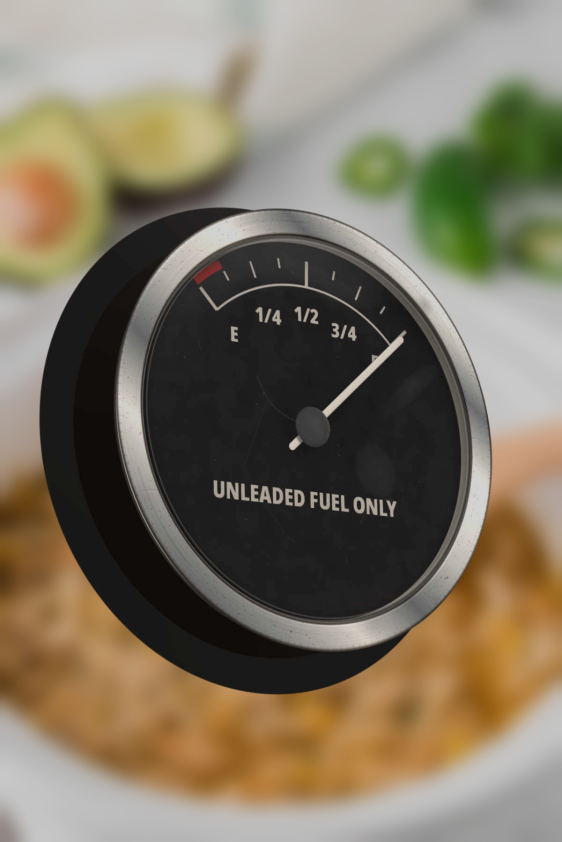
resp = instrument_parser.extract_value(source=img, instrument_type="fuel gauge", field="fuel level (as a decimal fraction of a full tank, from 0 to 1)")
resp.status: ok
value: 1
